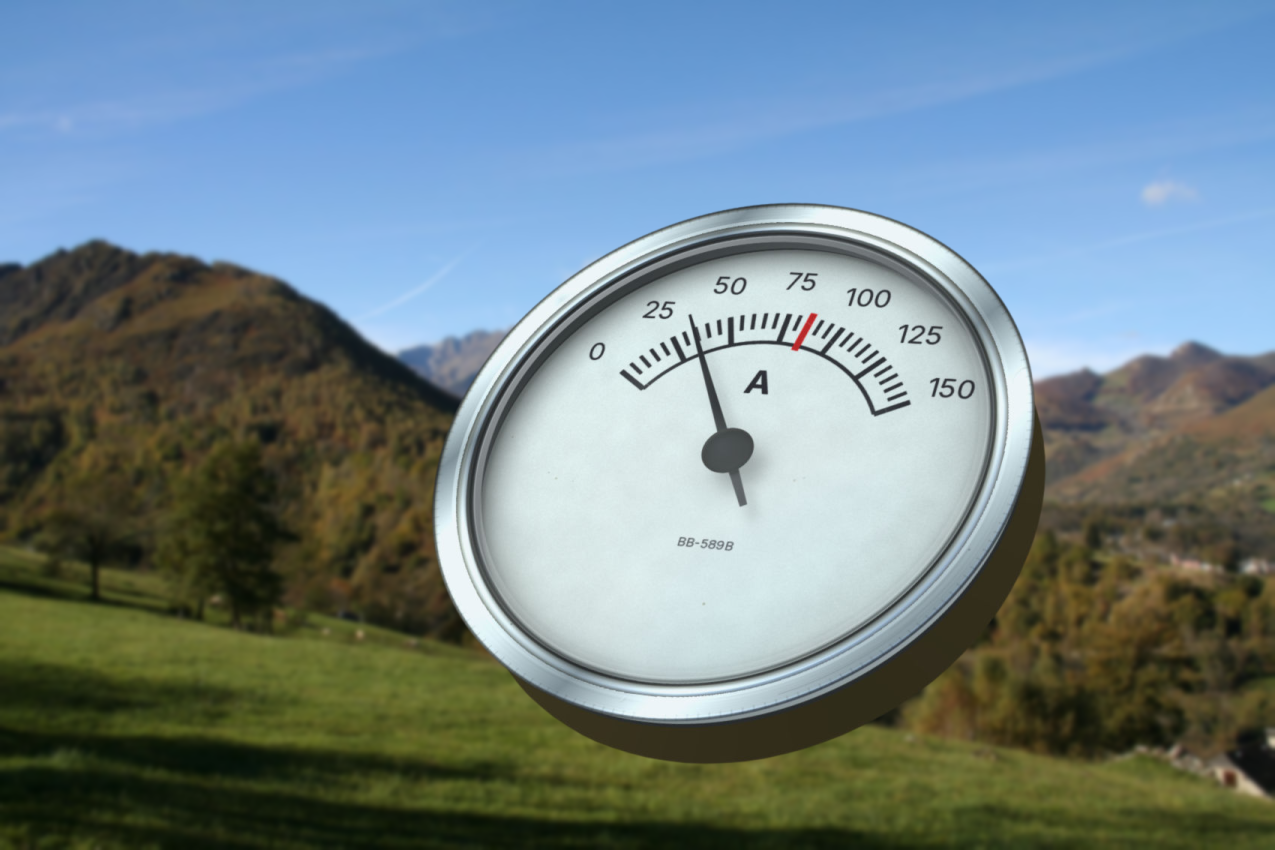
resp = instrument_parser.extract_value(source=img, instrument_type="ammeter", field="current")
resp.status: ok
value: 35 A
